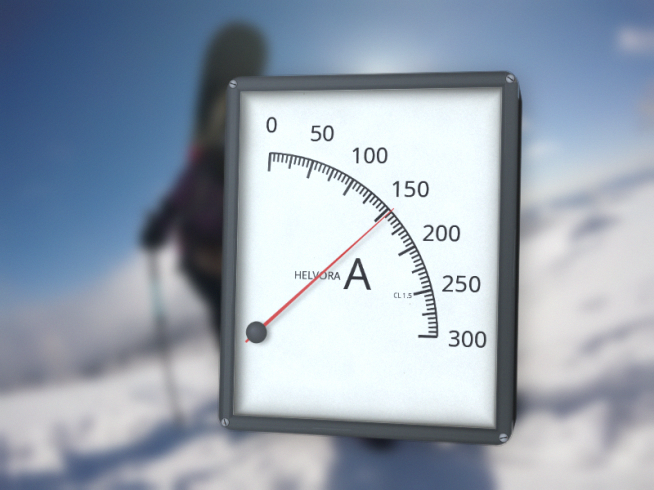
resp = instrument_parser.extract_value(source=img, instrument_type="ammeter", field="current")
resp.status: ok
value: 155 A
